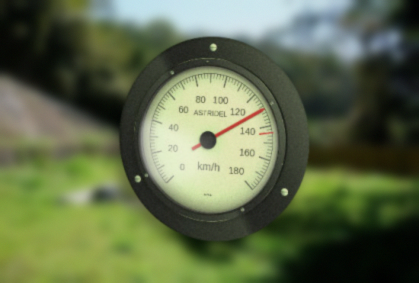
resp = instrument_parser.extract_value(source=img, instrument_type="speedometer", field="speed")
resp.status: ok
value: 130 km/h
